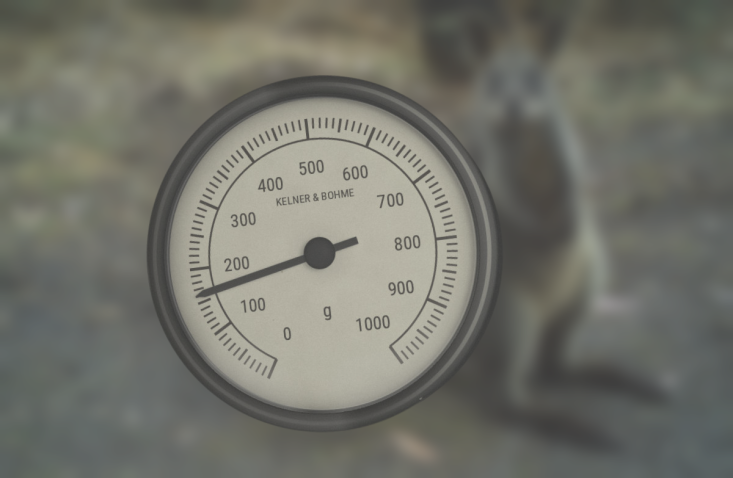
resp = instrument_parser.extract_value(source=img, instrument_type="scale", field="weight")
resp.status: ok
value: 160 g
